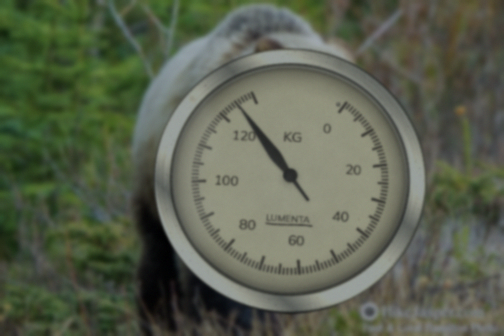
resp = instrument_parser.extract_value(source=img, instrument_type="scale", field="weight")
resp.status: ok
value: 125 kg
